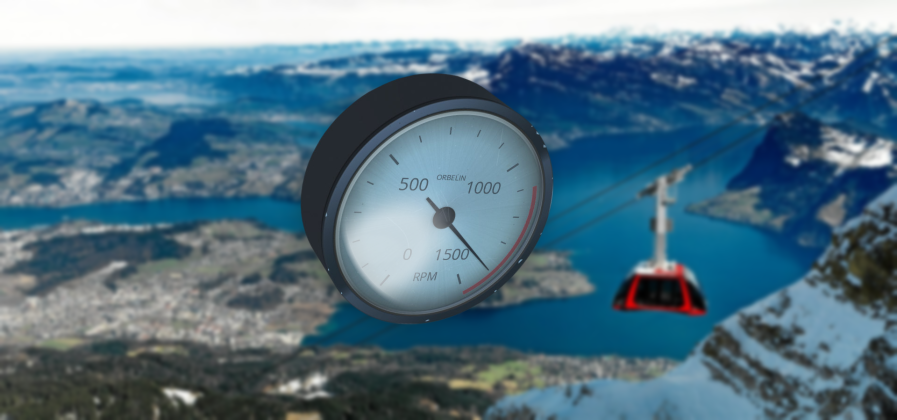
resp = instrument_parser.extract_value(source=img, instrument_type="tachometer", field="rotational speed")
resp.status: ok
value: 1400 rpm
